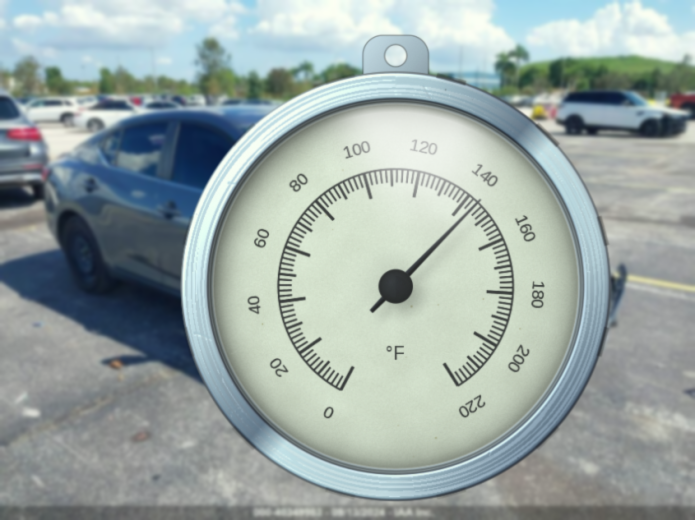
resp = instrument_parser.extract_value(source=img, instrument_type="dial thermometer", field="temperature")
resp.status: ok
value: 144 °F
